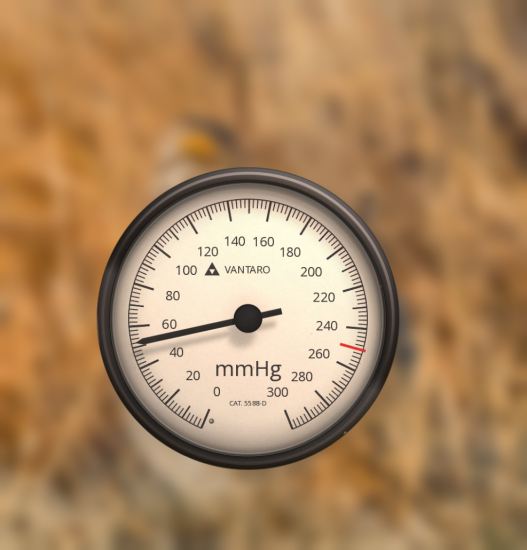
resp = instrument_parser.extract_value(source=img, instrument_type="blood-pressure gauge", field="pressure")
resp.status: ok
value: 52 mmHg
